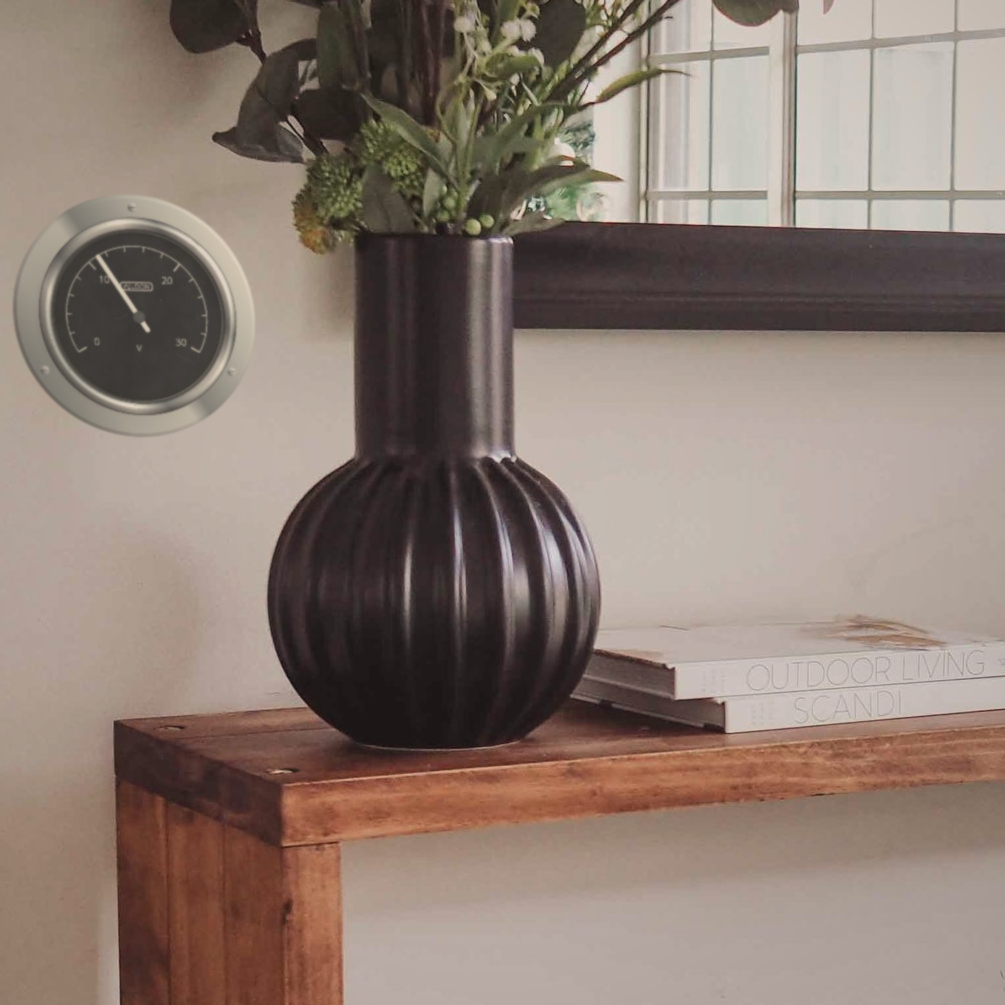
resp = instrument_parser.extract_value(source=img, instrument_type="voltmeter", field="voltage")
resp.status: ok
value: 11 V
